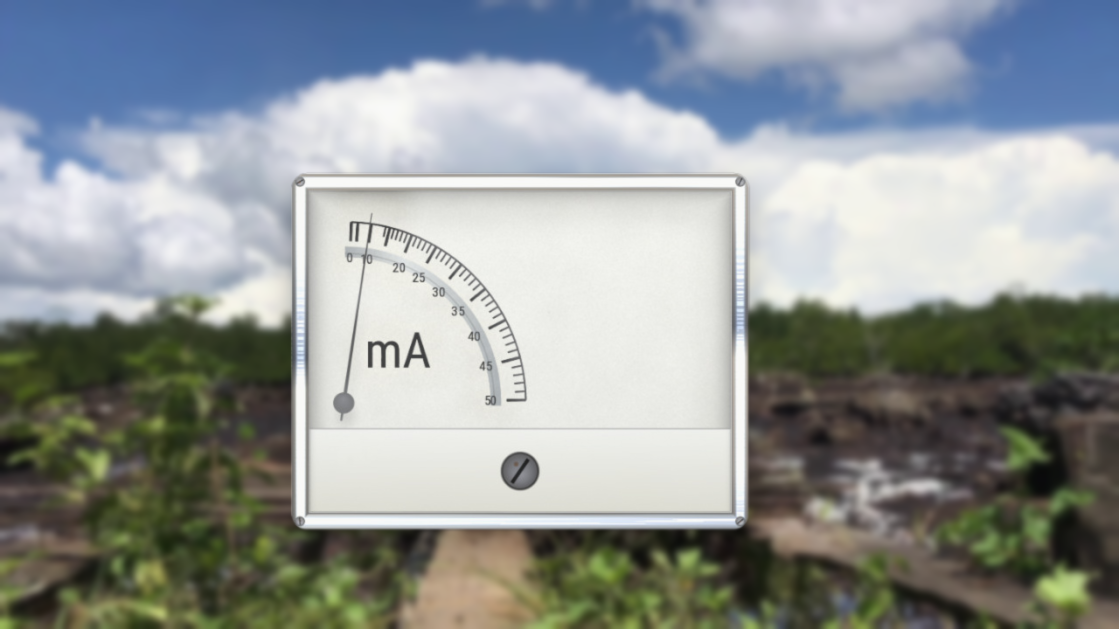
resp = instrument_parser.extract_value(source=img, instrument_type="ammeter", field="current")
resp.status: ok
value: 10 mA
